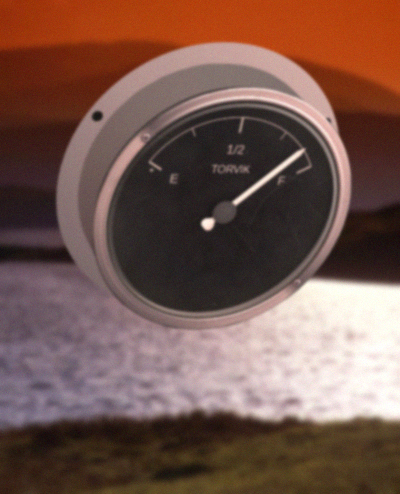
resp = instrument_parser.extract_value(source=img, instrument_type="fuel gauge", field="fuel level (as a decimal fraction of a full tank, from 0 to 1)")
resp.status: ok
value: 0.875
